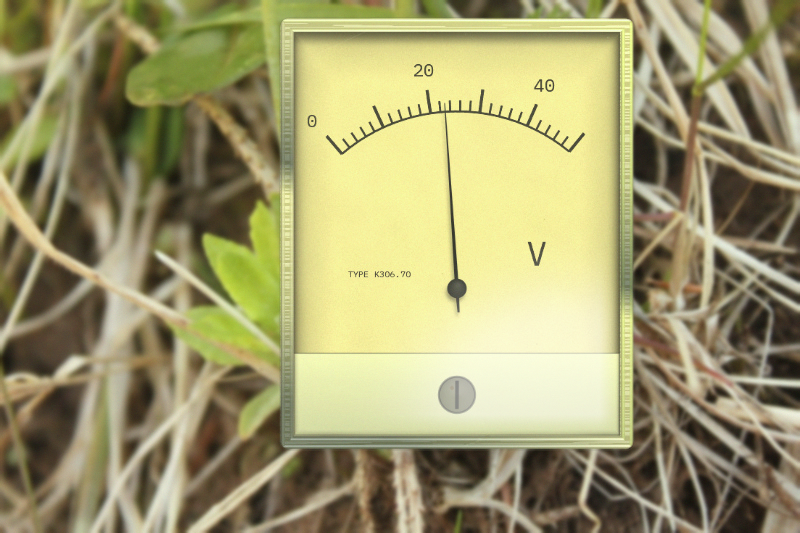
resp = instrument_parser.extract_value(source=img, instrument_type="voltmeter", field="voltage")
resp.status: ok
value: 23 V
